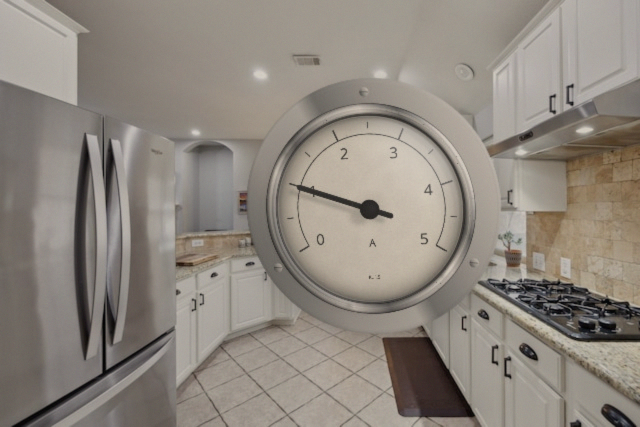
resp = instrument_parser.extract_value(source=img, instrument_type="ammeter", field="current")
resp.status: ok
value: 1 A
